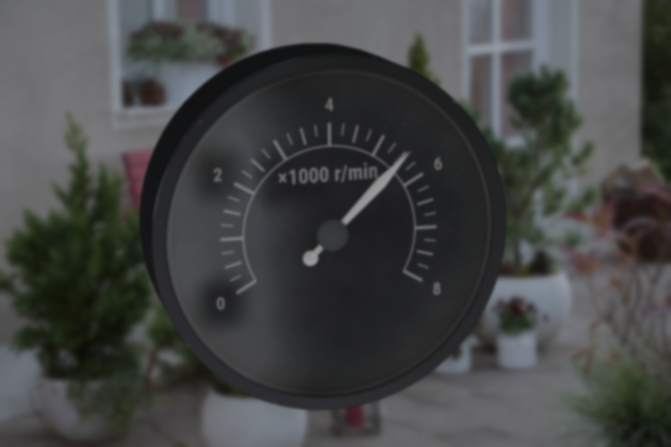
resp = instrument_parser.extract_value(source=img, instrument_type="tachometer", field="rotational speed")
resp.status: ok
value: 5500 rpm
